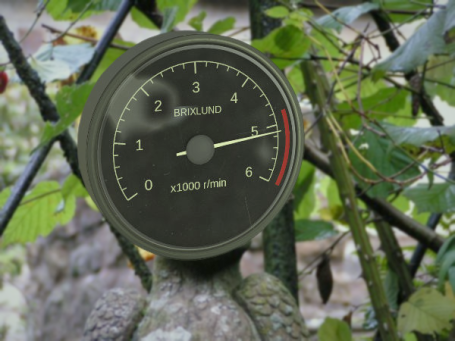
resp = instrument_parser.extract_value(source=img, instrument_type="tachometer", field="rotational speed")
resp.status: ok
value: 5100 rpm
